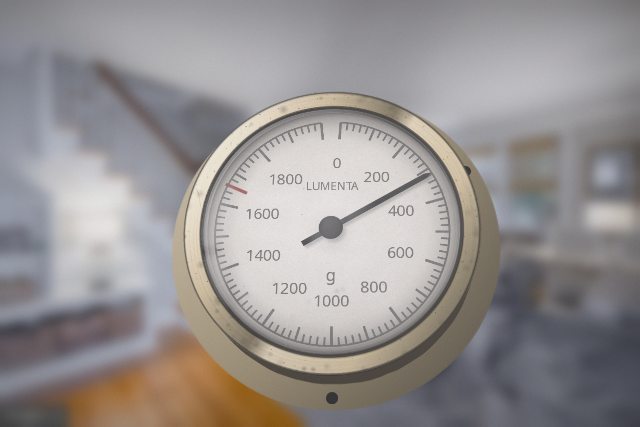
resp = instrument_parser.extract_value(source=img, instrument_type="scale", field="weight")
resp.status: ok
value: 320 g
